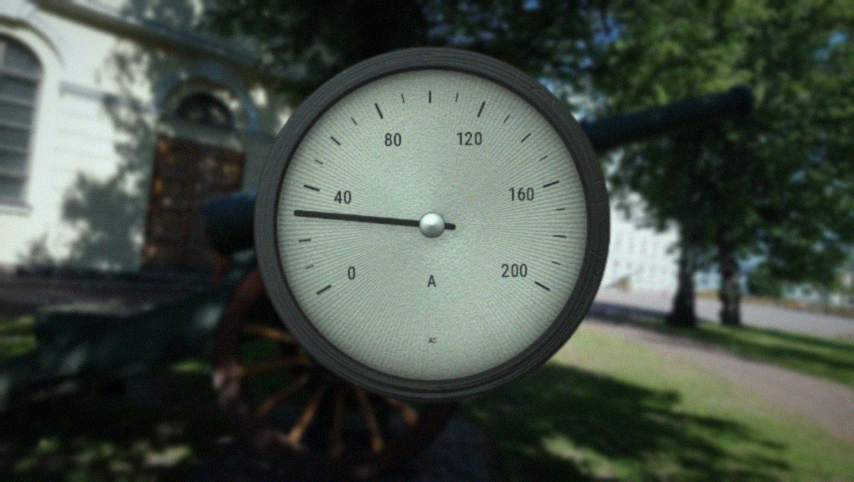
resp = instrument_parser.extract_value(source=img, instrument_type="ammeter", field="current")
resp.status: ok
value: 30 A
